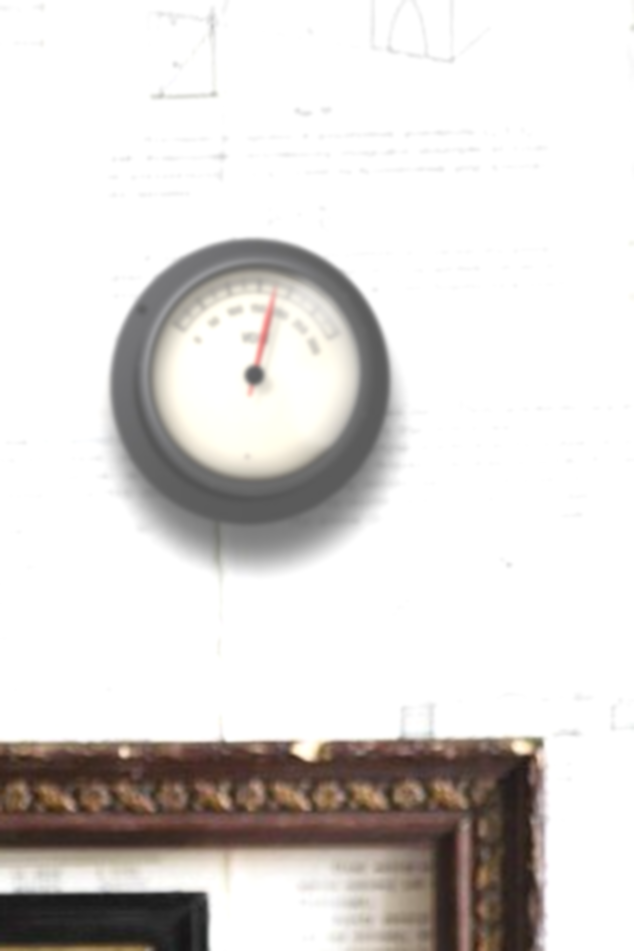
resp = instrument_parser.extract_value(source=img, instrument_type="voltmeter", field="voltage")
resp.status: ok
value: 175 V
